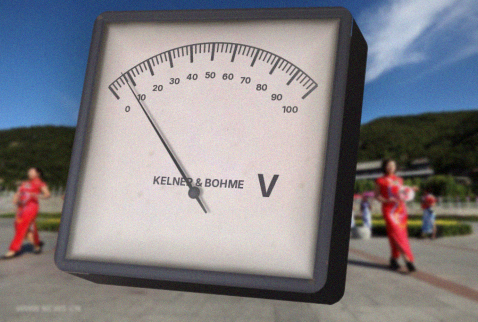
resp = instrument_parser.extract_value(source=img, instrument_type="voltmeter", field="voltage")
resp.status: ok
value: 8 V
